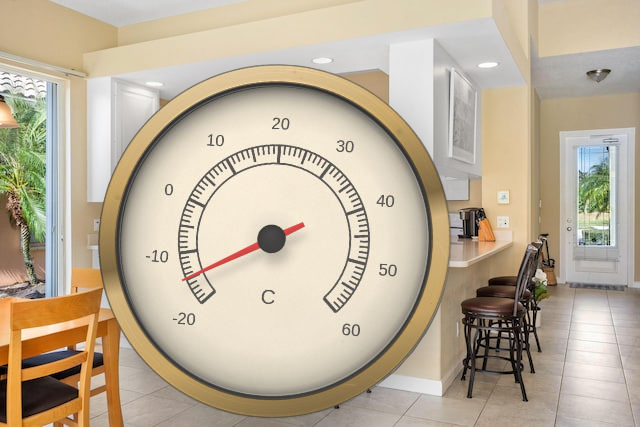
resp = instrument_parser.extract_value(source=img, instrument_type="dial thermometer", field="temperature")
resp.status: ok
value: -15 °C
